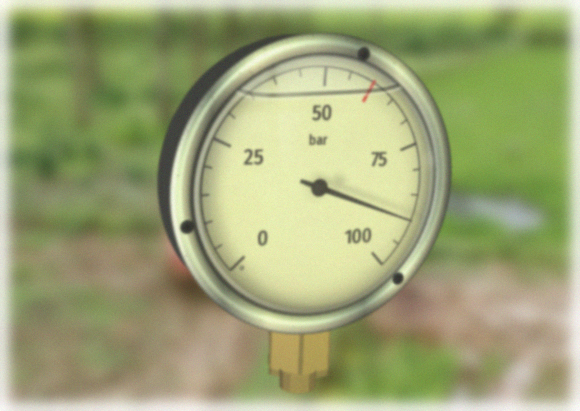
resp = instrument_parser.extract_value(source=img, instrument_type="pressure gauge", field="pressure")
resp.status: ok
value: 90 bar
